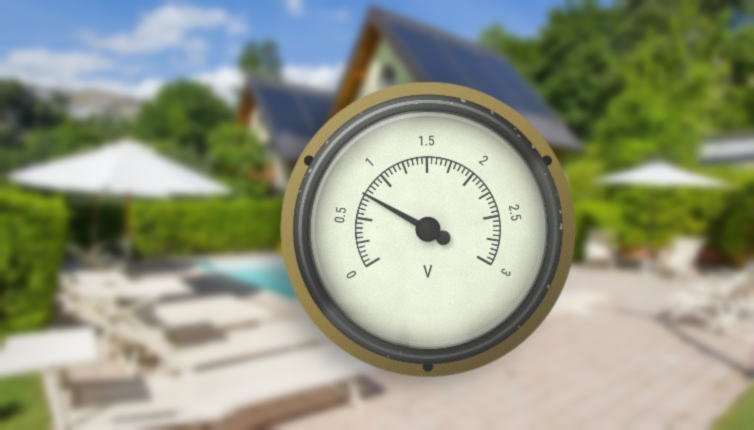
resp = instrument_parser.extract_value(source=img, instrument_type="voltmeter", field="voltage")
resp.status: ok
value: 0.75 V
